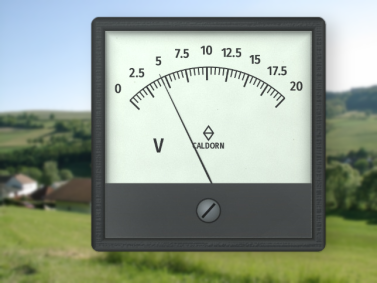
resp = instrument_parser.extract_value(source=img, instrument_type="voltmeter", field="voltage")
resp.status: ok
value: 4.5 V
